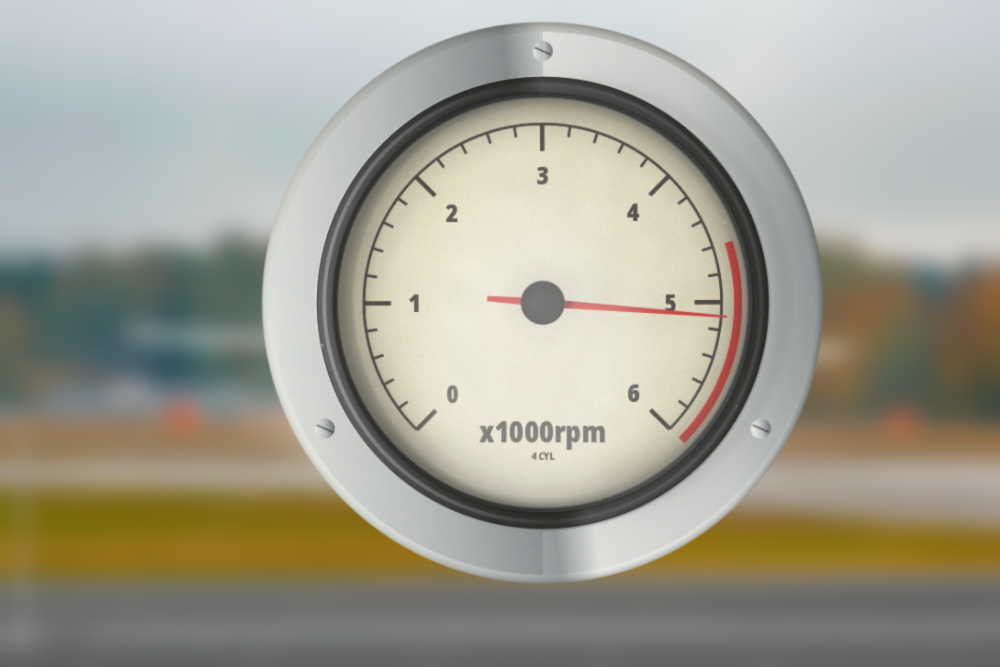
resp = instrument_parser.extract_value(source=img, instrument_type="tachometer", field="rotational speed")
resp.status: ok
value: 5100 rpm
